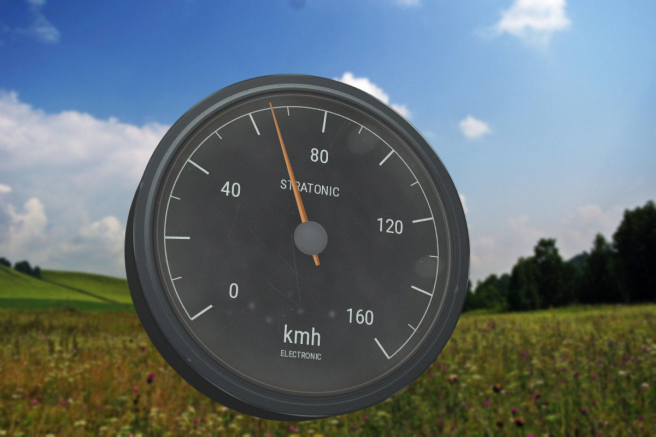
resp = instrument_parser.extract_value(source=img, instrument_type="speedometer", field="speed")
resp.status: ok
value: 65 km/h
